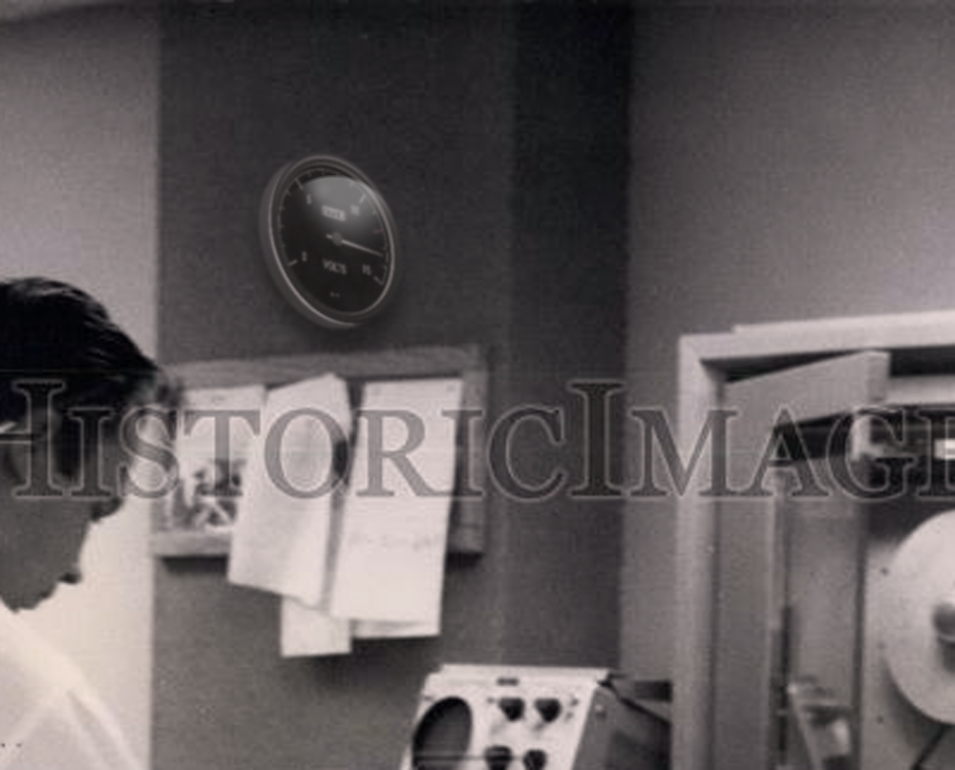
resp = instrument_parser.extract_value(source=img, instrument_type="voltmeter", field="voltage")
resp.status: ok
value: 13.5 V
